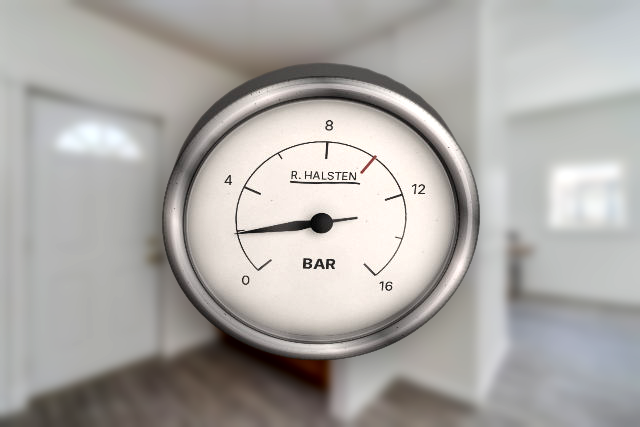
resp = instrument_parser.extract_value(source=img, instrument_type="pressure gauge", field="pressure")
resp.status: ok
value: 2 bar
